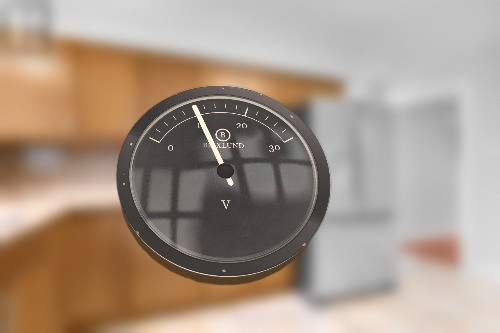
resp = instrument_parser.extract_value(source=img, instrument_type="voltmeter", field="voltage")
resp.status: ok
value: 10 V
